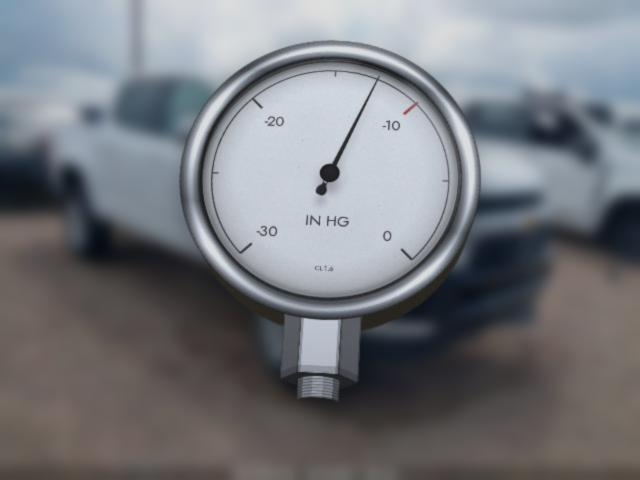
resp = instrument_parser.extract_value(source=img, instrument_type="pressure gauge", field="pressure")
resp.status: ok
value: -12.5 inHg
